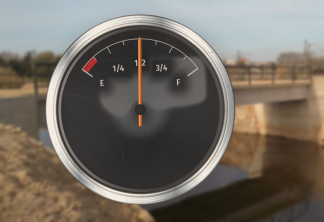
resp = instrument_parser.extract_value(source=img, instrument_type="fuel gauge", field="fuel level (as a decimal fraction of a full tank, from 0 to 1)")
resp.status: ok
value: 0.5
